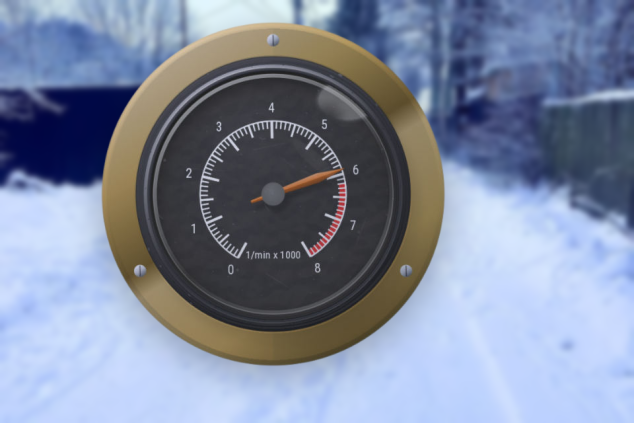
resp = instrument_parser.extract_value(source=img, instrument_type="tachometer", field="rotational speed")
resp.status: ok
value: 5900 rpm
